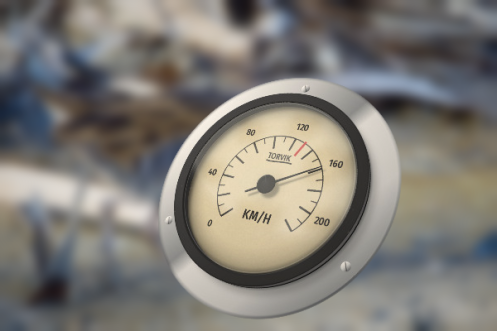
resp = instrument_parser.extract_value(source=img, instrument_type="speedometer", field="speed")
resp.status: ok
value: 160 km/h
